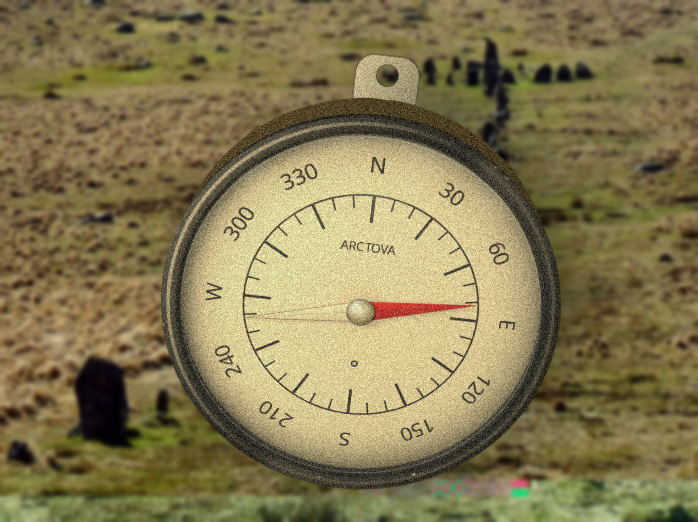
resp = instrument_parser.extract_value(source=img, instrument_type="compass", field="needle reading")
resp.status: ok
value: 80 °
